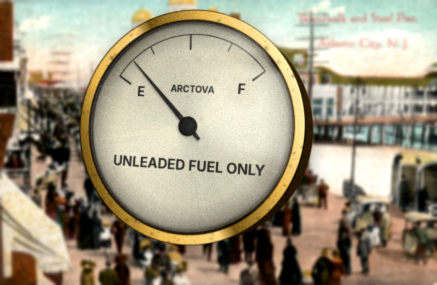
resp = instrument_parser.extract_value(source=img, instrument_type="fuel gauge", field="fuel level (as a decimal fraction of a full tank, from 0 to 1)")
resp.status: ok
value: 0.125
